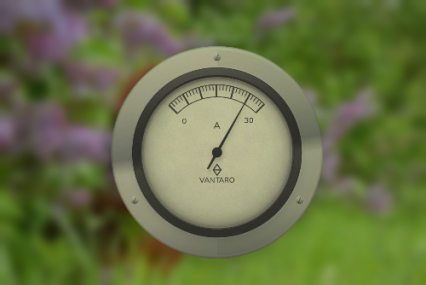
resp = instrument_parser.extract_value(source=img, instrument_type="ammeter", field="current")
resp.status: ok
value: 25 A
